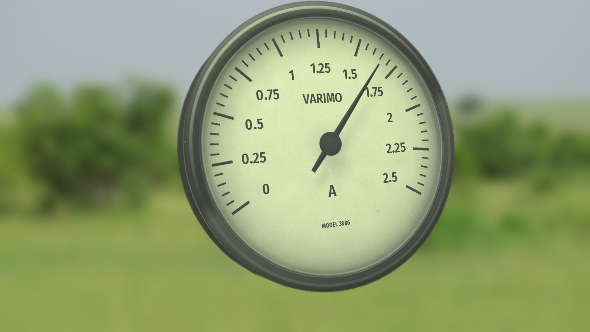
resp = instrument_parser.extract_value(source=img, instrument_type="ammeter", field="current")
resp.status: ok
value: 1.65 A
